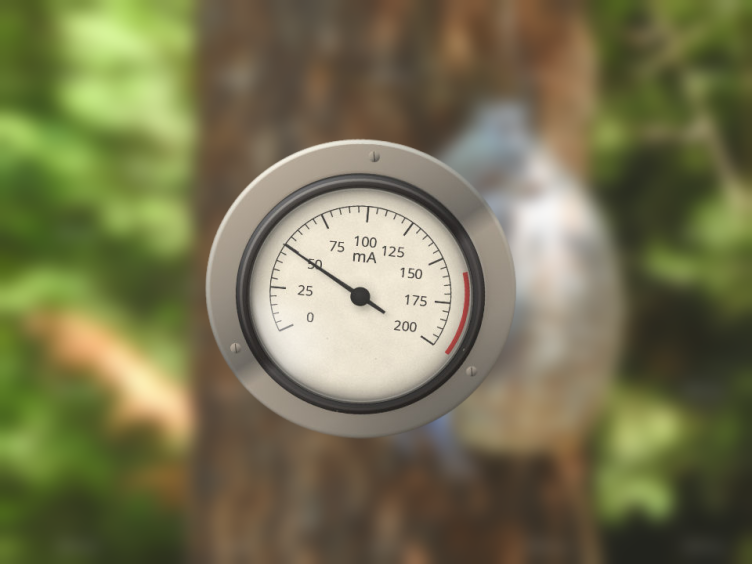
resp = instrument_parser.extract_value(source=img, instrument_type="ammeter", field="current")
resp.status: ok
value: 50 mA
